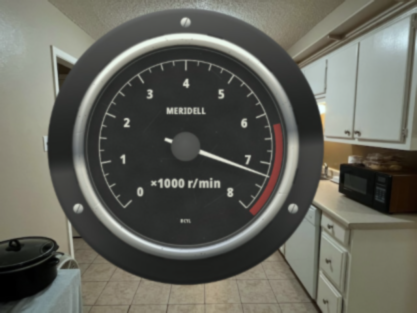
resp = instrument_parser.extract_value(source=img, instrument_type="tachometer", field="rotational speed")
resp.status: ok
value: 7250 rpm
